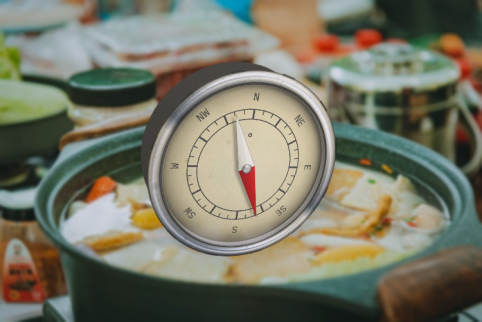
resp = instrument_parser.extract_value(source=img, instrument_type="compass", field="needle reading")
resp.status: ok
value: 160 °
